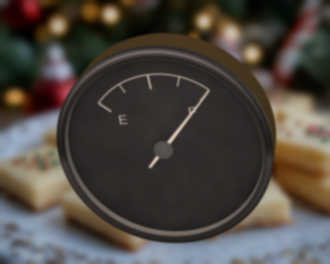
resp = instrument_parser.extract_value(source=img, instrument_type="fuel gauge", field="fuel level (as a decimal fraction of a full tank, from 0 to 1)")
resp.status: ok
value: 1
